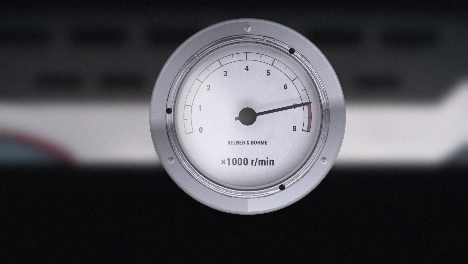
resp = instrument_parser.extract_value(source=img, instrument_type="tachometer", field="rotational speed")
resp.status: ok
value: 7000 rpm
